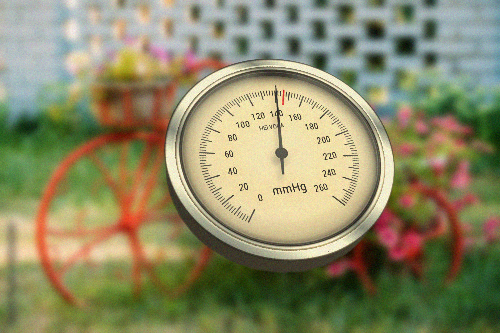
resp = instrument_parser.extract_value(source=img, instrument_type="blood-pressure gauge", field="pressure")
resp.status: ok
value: 140 mmHg
